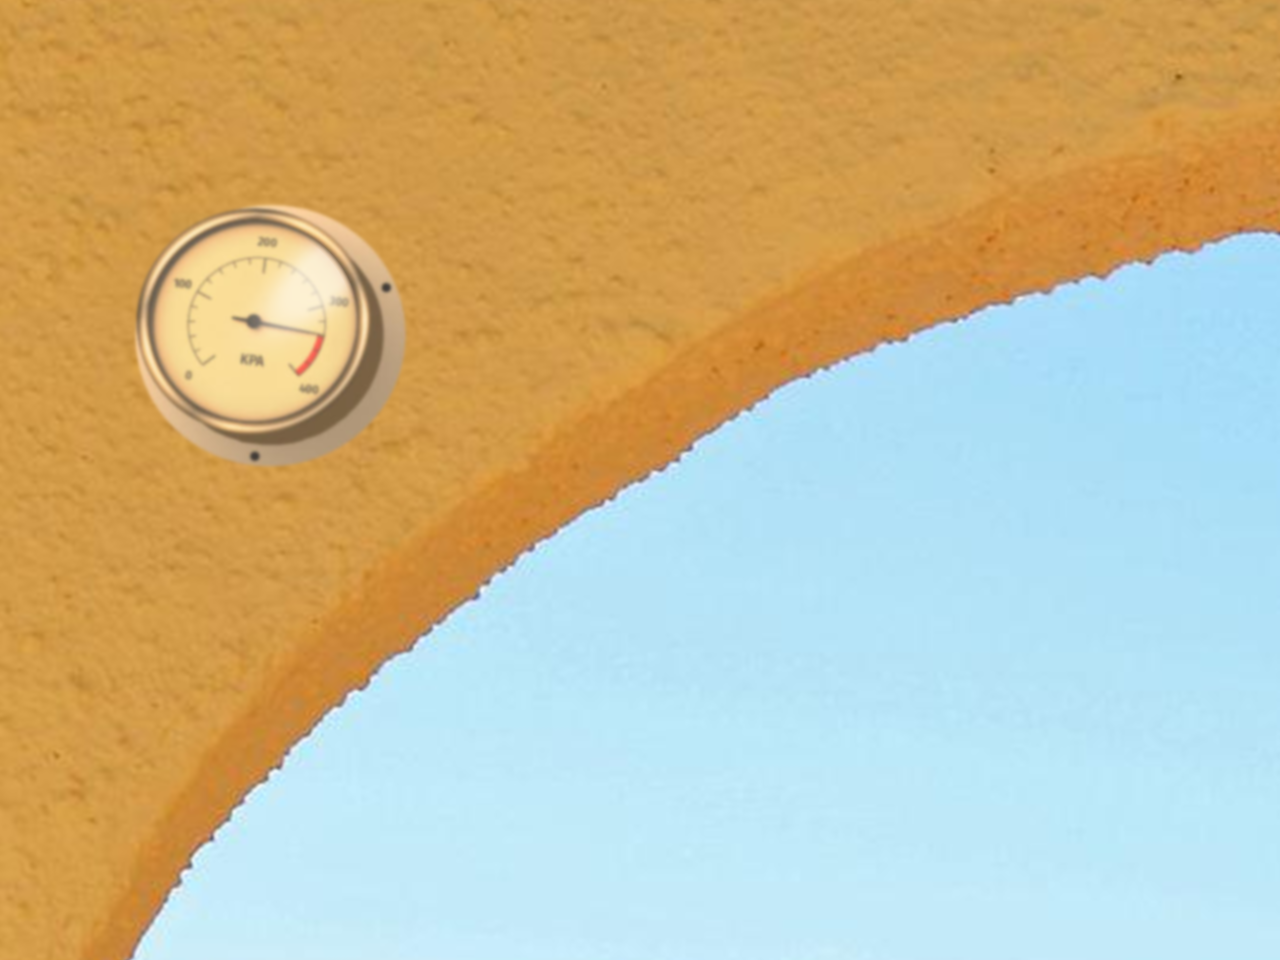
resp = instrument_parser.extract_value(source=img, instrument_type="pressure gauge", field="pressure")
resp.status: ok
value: 340 kPa
